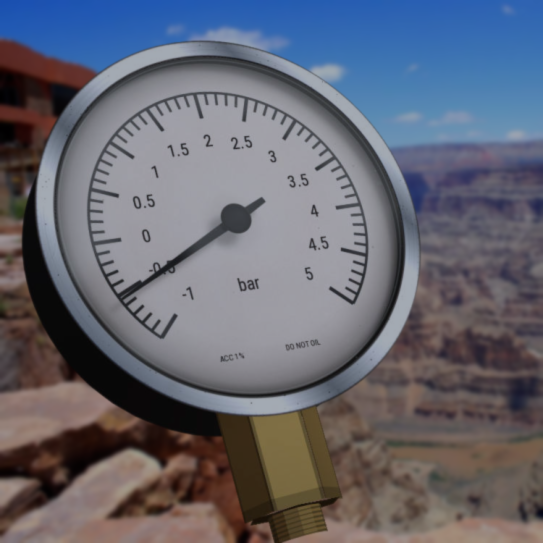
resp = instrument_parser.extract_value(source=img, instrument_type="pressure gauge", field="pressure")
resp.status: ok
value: -0.55 bar
